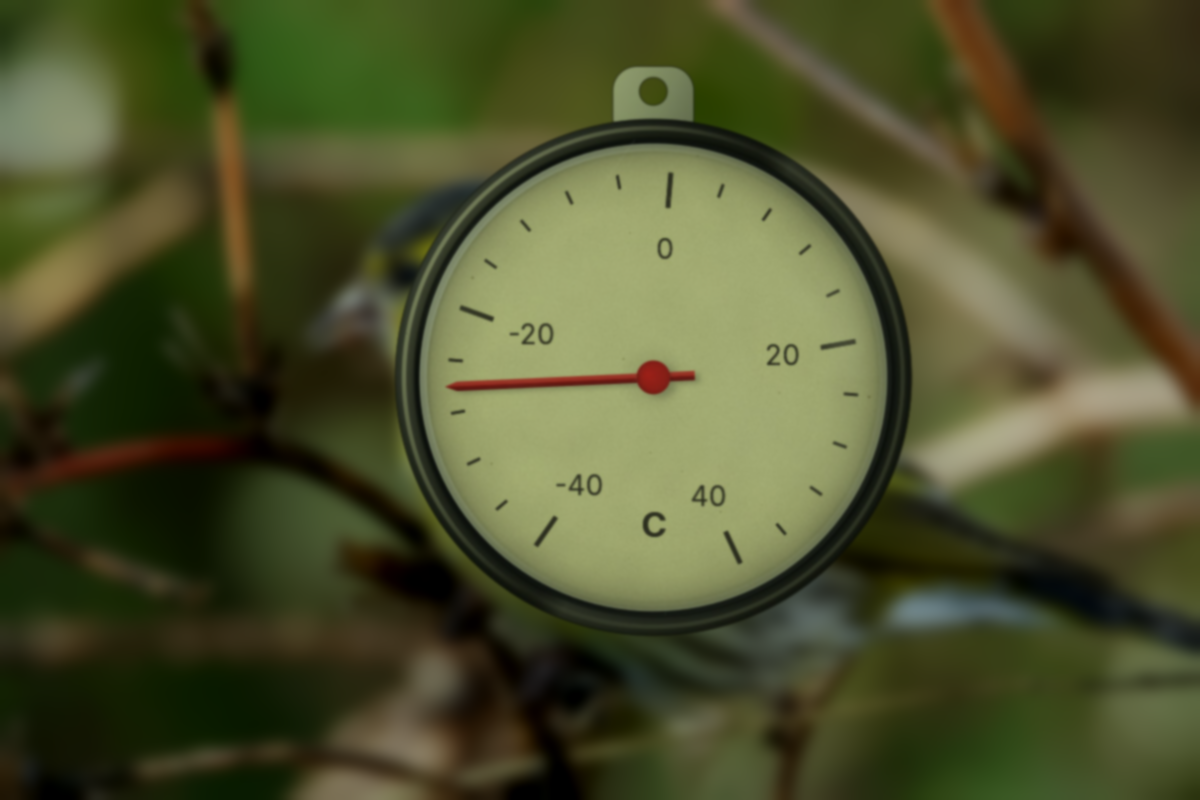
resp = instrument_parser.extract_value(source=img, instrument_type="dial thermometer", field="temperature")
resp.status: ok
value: -26 °C
